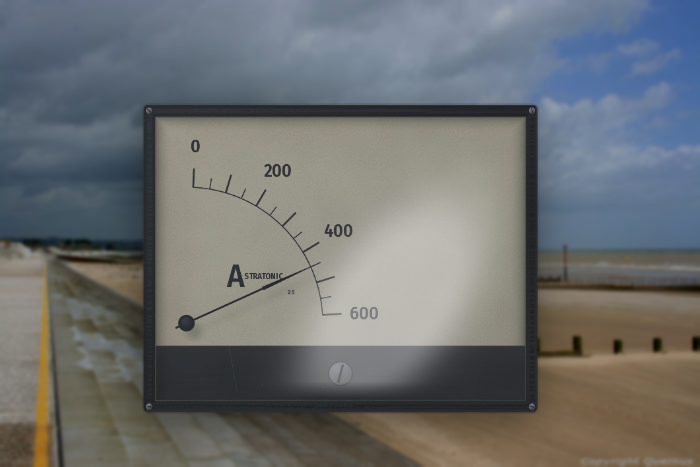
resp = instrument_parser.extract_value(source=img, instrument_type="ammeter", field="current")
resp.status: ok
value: 450 A
